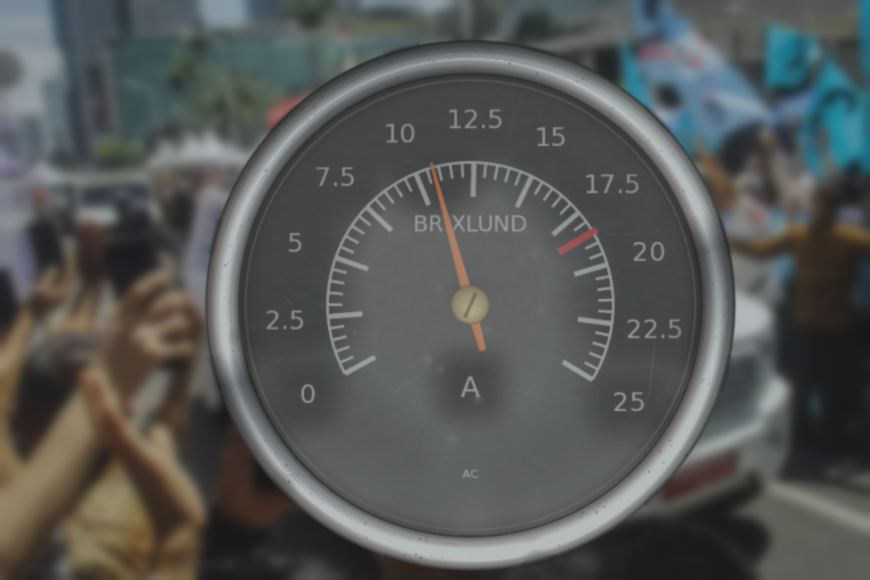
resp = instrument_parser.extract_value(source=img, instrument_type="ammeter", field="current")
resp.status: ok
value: 10.75 A
